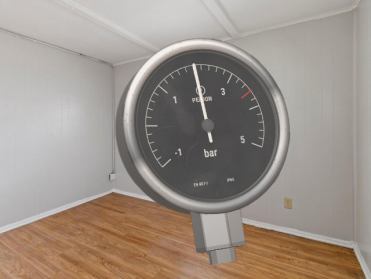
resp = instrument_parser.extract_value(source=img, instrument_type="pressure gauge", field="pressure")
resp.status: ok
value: 2 bar
